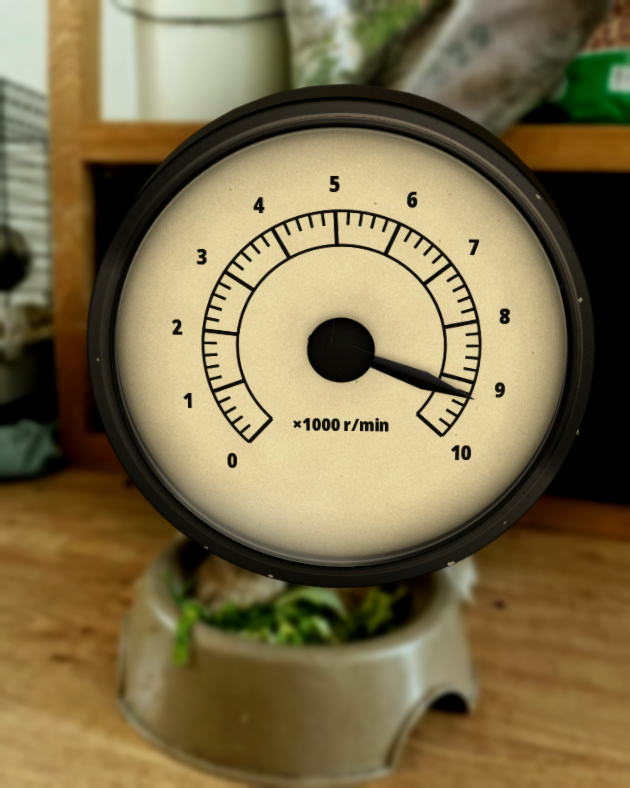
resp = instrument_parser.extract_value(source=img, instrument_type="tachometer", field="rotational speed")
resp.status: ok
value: 9200 rpm
